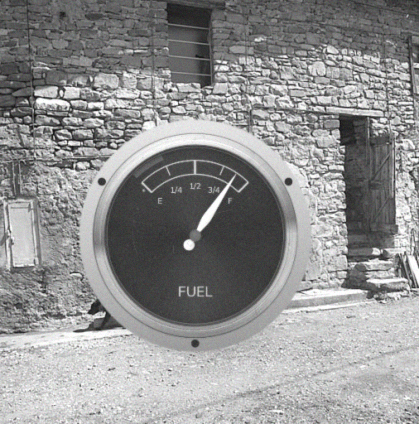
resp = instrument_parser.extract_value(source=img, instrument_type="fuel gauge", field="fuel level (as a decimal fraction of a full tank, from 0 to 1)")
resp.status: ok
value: 0.875
